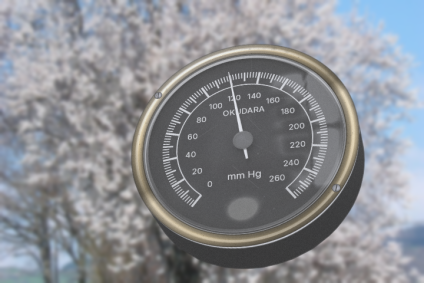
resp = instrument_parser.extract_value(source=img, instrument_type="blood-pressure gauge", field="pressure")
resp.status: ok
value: 120 mmHg
